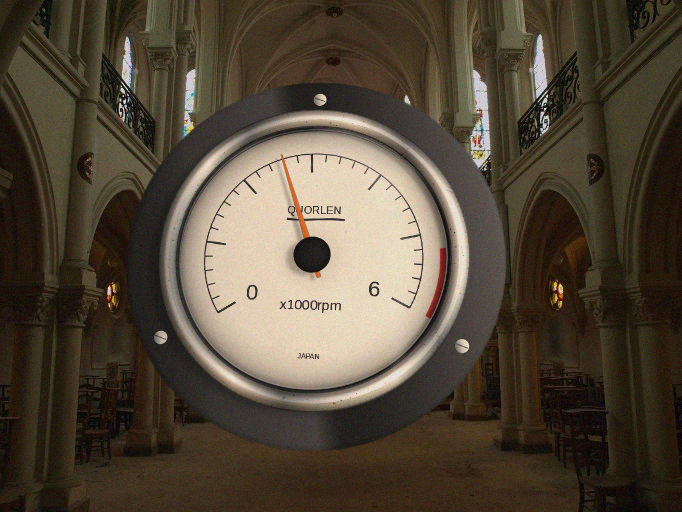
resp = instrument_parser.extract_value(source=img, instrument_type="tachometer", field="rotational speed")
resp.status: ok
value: 2600 rpm
